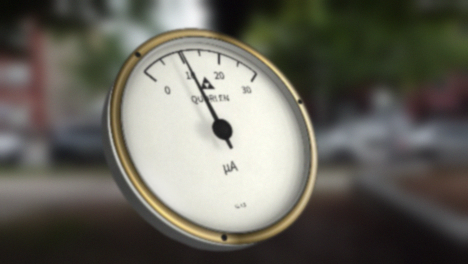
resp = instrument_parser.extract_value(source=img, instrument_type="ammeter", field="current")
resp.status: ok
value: 10 µA
